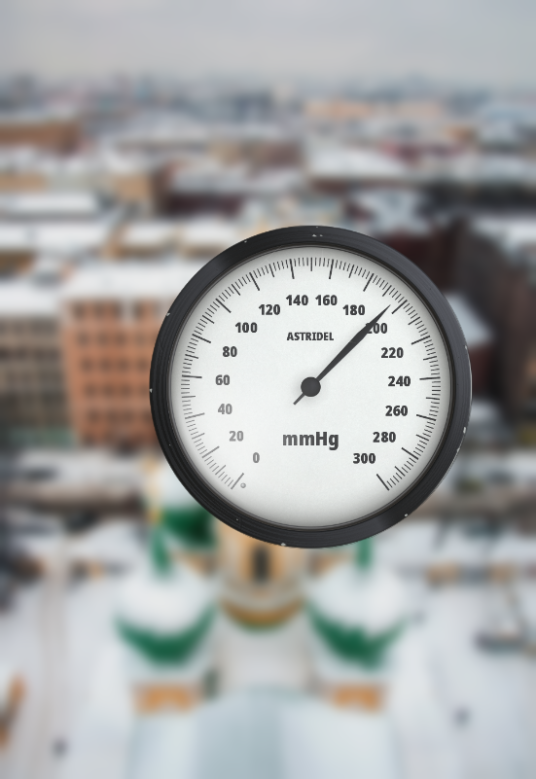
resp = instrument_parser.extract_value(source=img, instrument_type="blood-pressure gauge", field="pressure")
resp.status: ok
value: 196 mmHg
